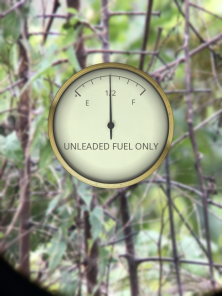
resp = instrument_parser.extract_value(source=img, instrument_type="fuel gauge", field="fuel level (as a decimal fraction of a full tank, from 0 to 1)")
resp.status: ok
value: 0.5
